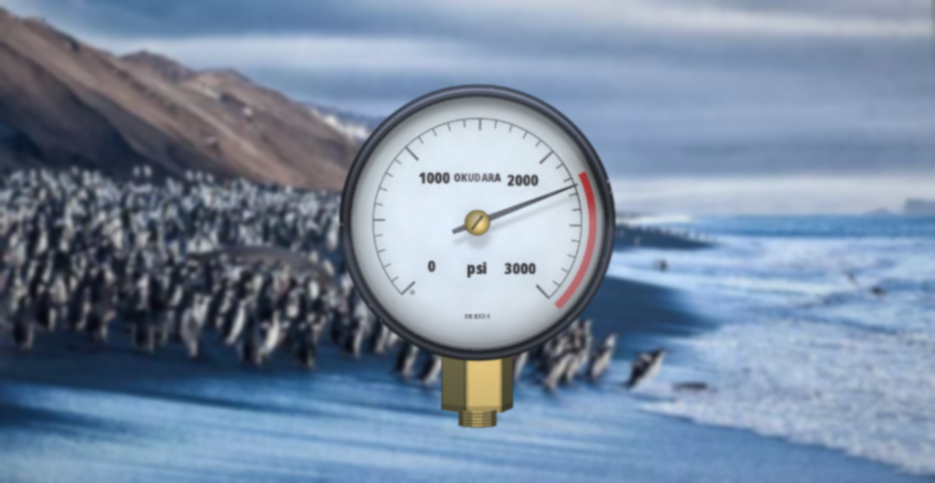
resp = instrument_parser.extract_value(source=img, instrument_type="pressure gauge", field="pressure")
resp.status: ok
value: 2250 psi
